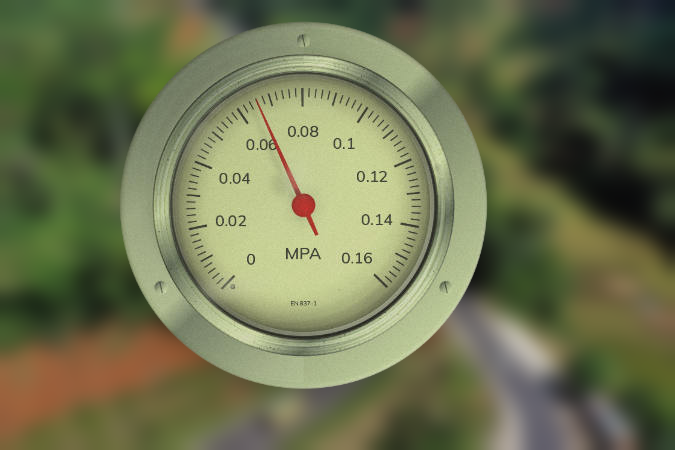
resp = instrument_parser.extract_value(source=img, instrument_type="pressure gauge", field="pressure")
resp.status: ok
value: 0.066 MPa
